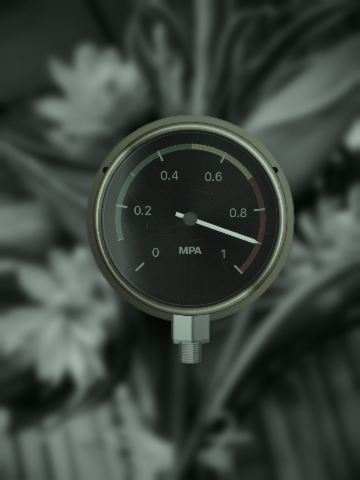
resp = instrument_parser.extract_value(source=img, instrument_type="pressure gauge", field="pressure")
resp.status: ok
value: 0.9 MPa
